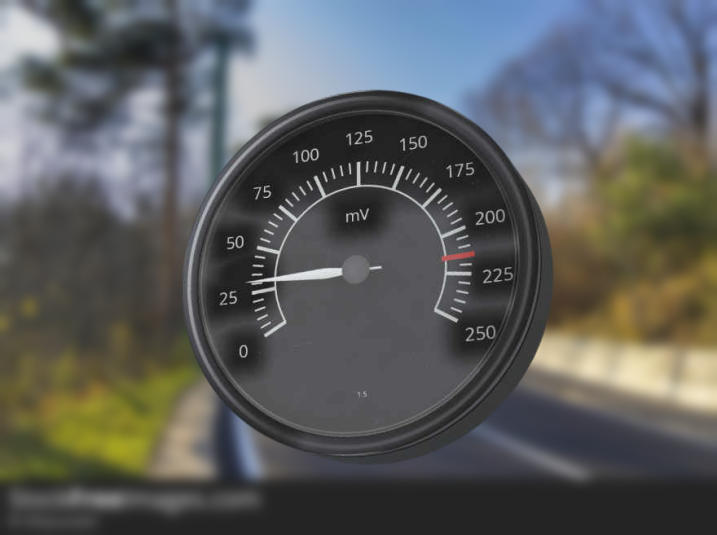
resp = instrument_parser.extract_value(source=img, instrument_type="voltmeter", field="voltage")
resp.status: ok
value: 30 mV
